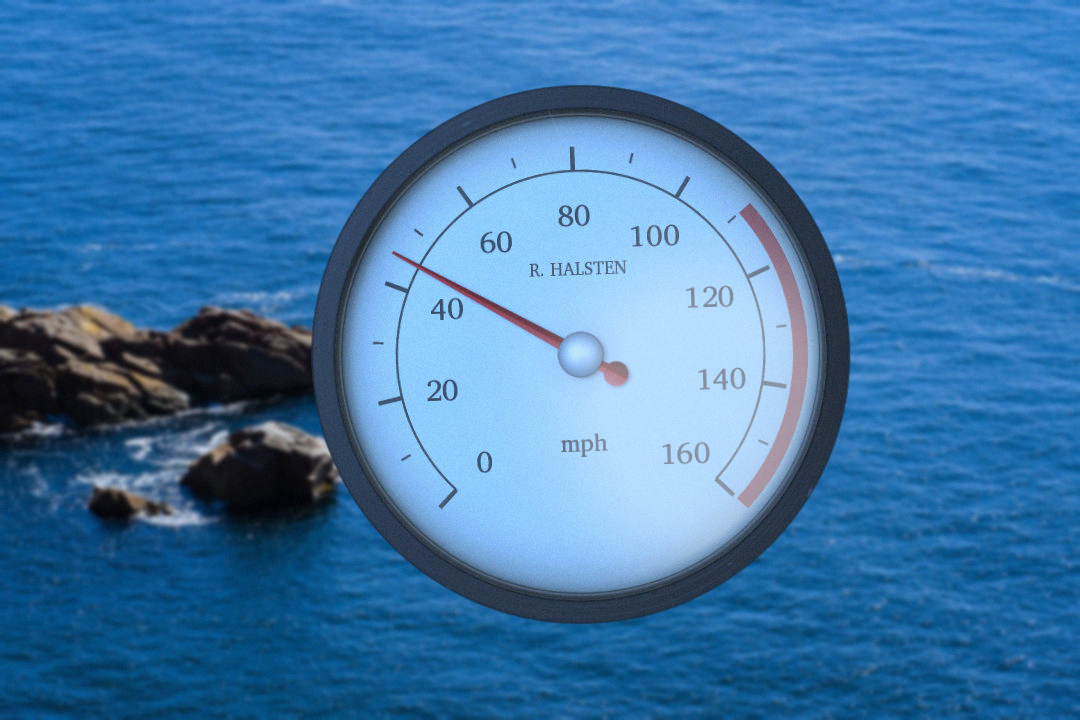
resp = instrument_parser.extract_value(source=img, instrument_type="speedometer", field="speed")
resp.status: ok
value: 45 mph
